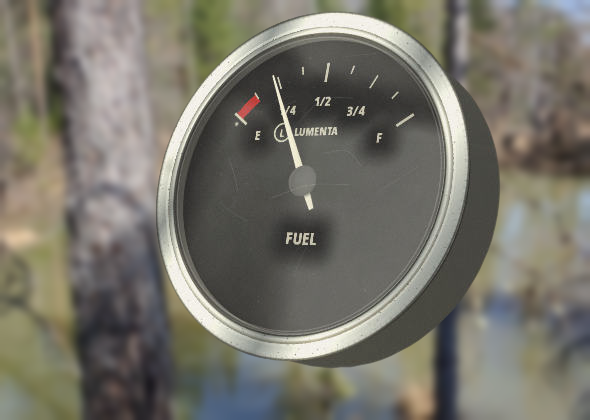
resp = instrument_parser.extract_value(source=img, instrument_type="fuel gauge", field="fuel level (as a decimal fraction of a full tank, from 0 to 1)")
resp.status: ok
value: 0.25
